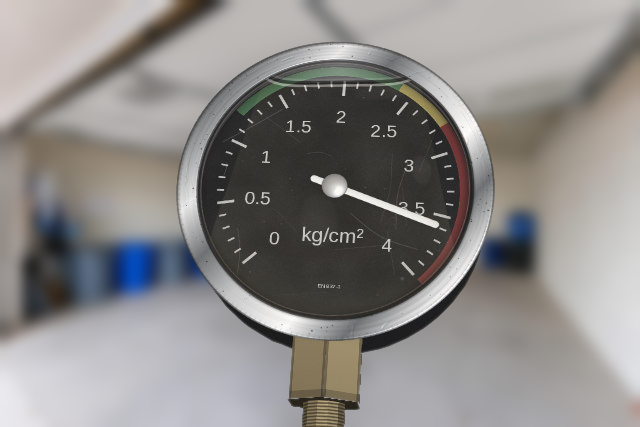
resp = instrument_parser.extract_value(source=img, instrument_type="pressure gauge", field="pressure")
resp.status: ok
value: 3.6 kg/cm²
